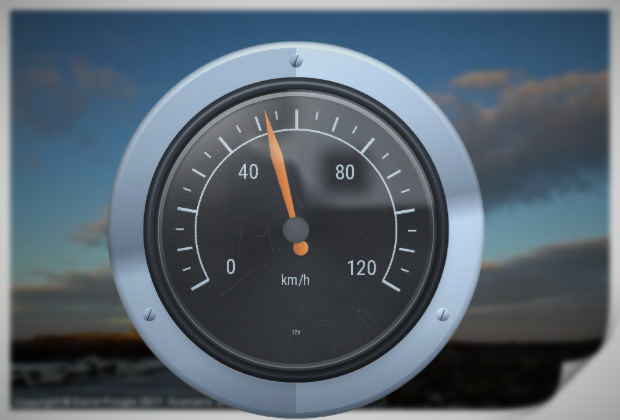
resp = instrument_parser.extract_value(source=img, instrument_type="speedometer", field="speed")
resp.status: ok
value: 52.5 km/h
